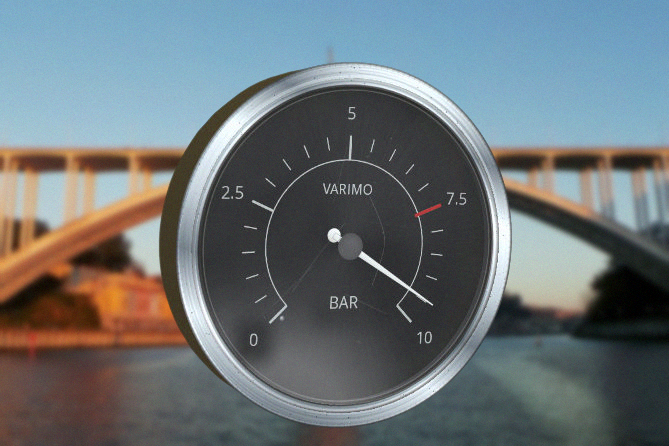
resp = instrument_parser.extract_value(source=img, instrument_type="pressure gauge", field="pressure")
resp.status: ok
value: 9.5 bar
